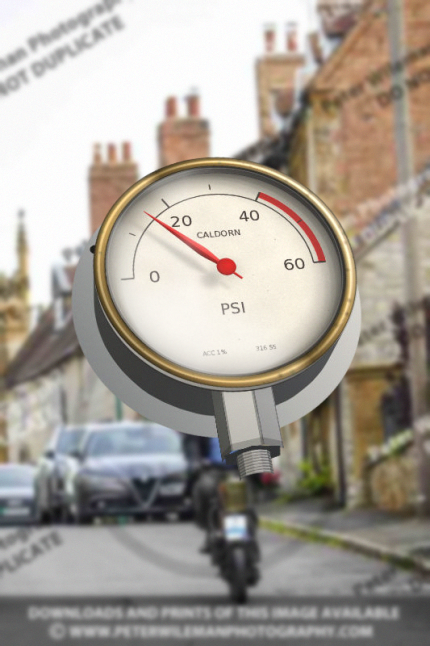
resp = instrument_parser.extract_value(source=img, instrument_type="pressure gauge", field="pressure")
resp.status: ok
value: 15 psi
